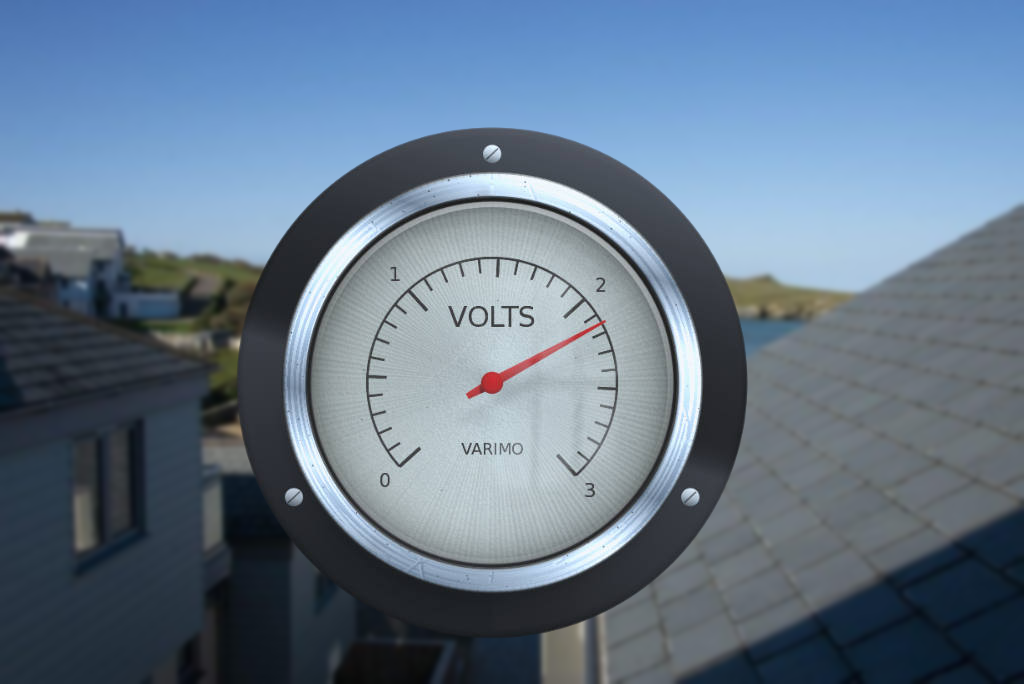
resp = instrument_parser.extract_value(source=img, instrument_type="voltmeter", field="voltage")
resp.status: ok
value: 2.15 V
